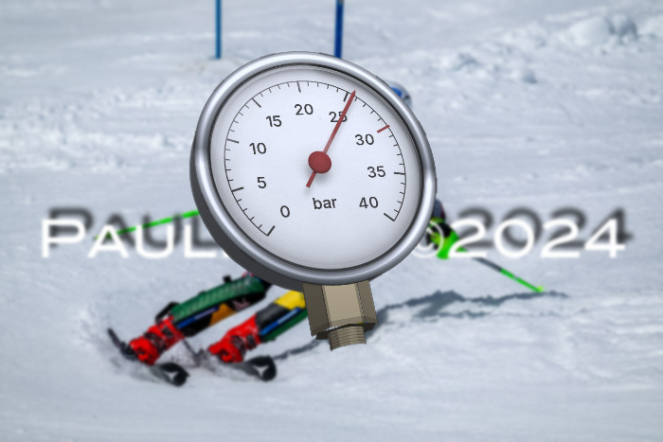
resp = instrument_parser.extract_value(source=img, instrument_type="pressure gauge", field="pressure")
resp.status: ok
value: 25.5 bar
